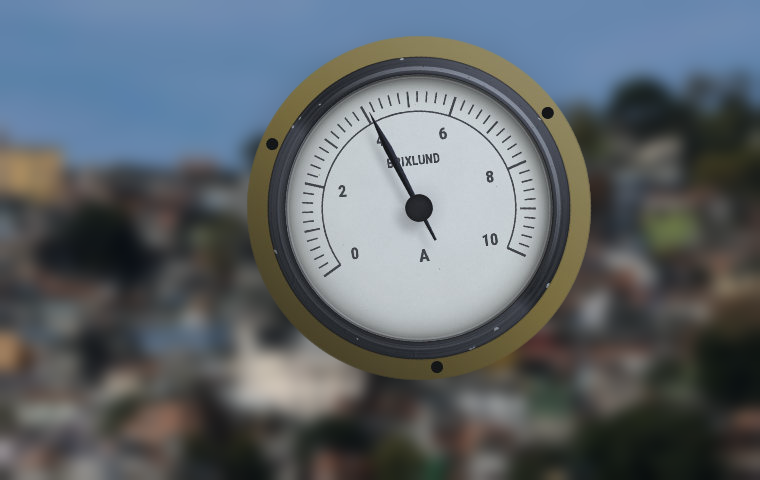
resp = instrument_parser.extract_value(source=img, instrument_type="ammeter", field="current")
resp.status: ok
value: 4.1 A
